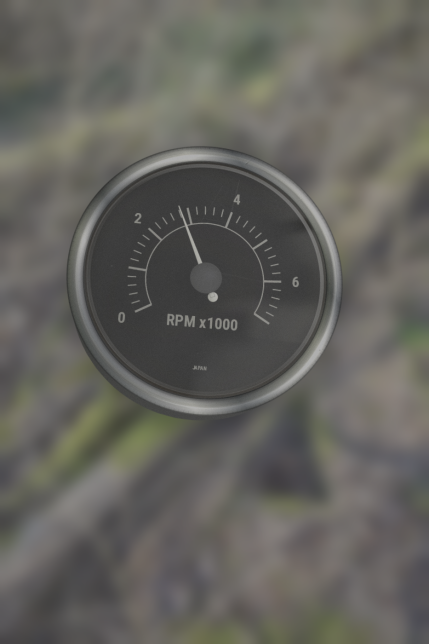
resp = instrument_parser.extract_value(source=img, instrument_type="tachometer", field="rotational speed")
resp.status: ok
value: 2800 rpm
